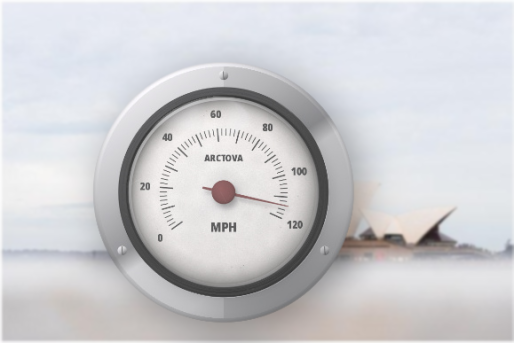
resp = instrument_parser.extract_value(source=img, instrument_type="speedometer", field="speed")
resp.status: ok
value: 114 mph
